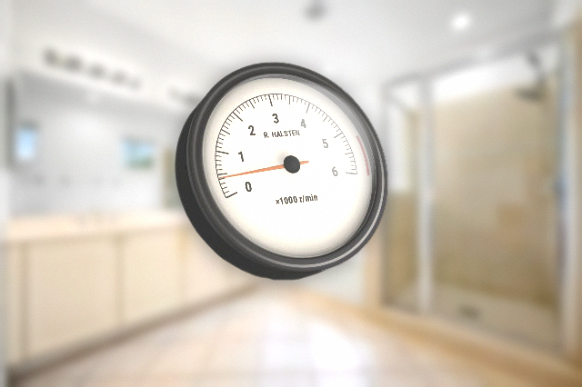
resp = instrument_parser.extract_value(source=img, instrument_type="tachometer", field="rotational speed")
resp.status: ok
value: 400 rpm
